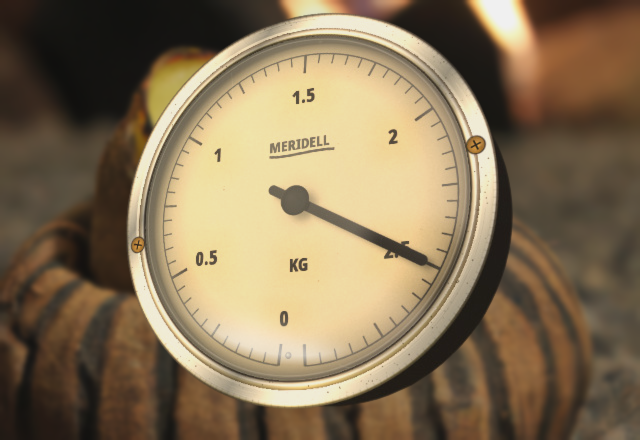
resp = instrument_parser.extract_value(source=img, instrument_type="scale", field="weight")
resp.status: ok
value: 2.5 kg
